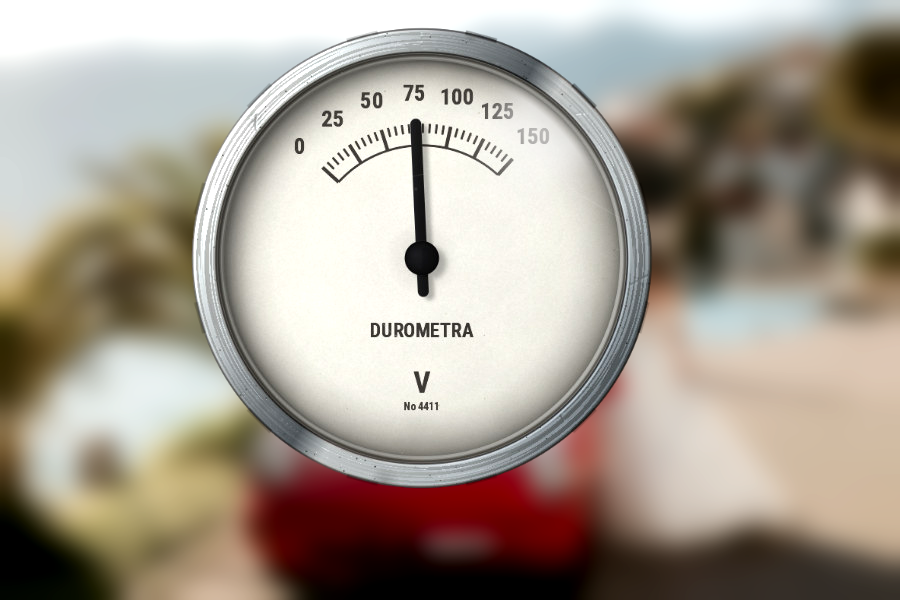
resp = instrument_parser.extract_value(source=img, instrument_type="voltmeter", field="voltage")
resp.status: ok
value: 75 V
